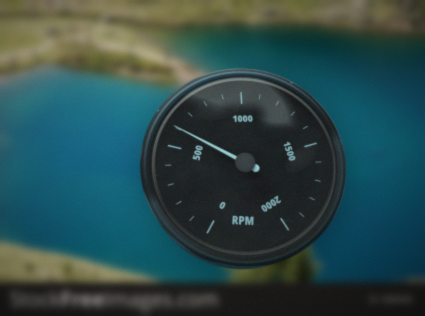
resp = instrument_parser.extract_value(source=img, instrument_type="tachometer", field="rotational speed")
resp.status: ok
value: 600 rpm
